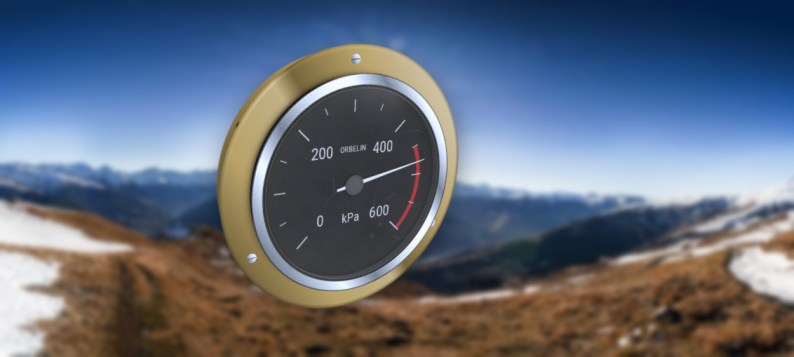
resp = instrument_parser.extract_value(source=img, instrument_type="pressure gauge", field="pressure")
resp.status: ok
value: 475 kPa
